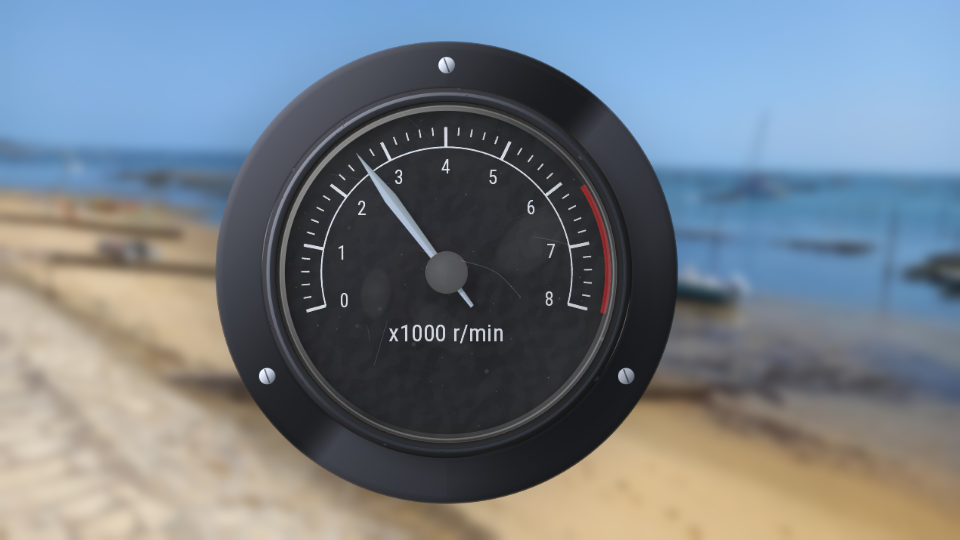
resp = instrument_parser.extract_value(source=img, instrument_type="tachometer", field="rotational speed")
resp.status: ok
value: 2600 rpm
